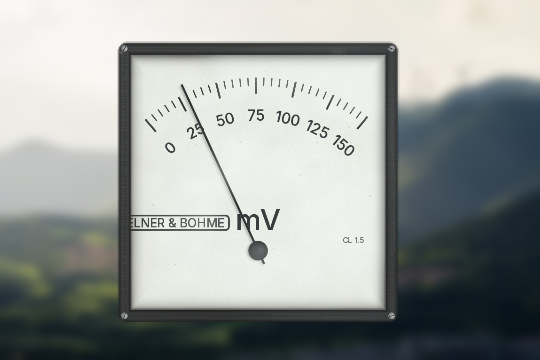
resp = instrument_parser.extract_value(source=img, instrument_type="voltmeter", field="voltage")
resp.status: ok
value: 30 mV
